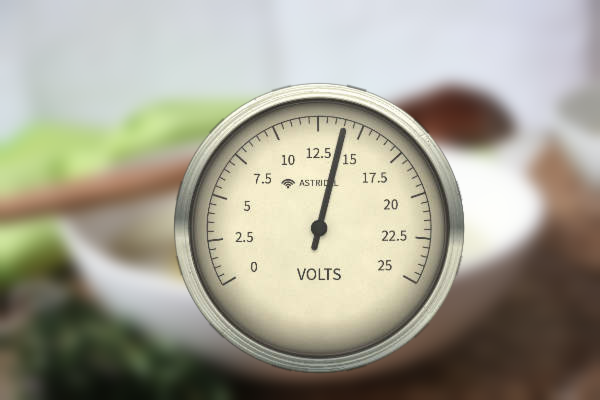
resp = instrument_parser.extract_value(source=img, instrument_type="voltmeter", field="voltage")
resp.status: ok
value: 14 V
